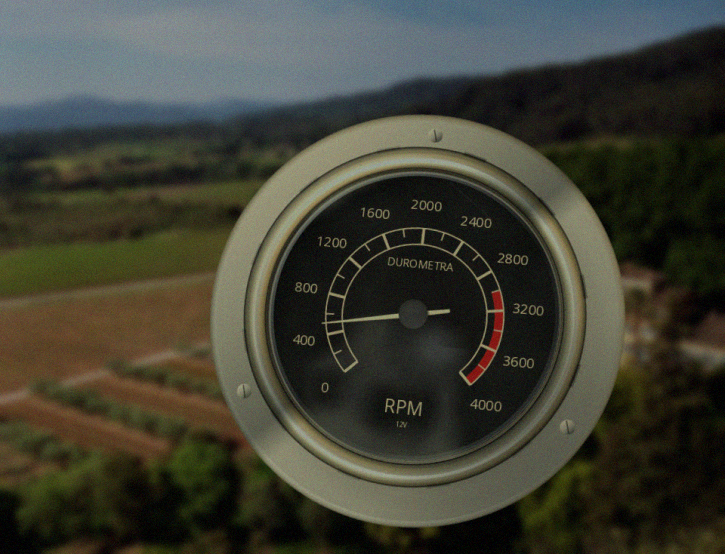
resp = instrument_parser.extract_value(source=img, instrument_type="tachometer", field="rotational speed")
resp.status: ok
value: 500 rpm
